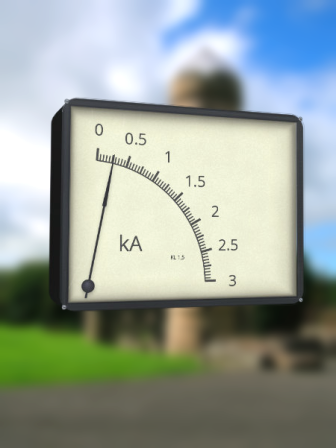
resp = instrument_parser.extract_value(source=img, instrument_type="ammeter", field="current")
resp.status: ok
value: 0.25 kA
